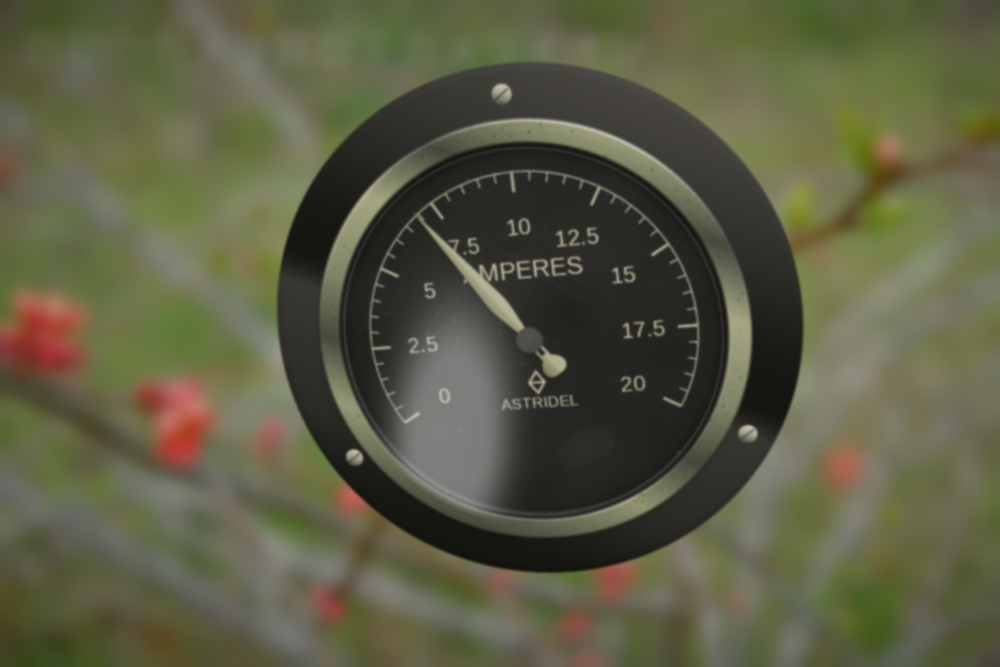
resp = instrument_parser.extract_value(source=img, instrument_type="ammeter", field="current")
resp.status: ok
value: 7 A
